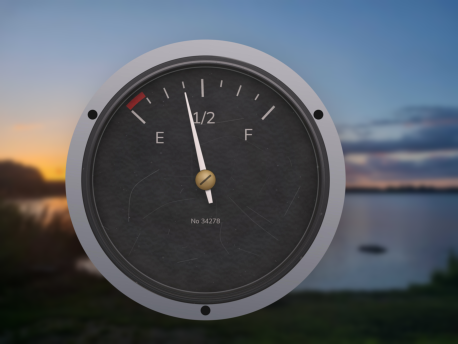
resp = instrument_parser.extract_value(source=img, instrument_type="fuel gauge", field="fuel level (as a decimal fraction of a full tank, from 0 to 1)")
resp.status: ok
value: 0.375
